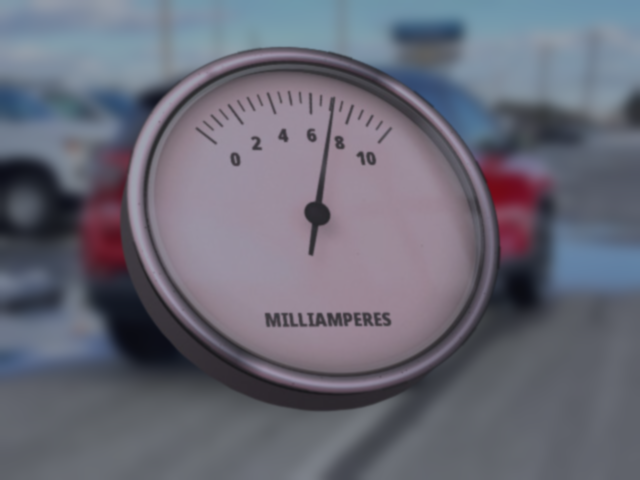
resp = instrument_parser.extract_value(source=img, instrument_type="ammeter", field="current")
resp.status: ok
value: 7 mA
